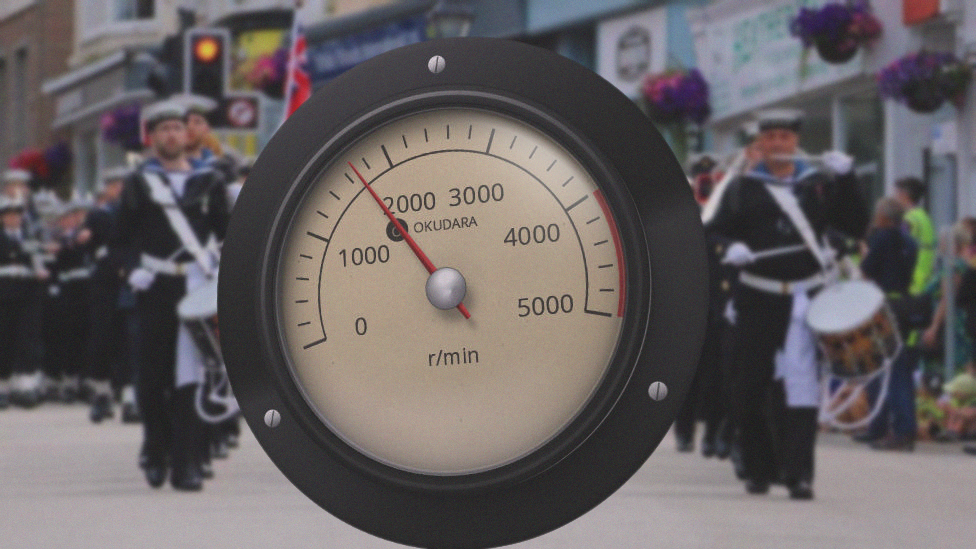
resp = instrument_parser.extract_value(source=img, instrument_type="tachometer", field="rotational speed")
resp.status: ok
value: 1700 rpm
